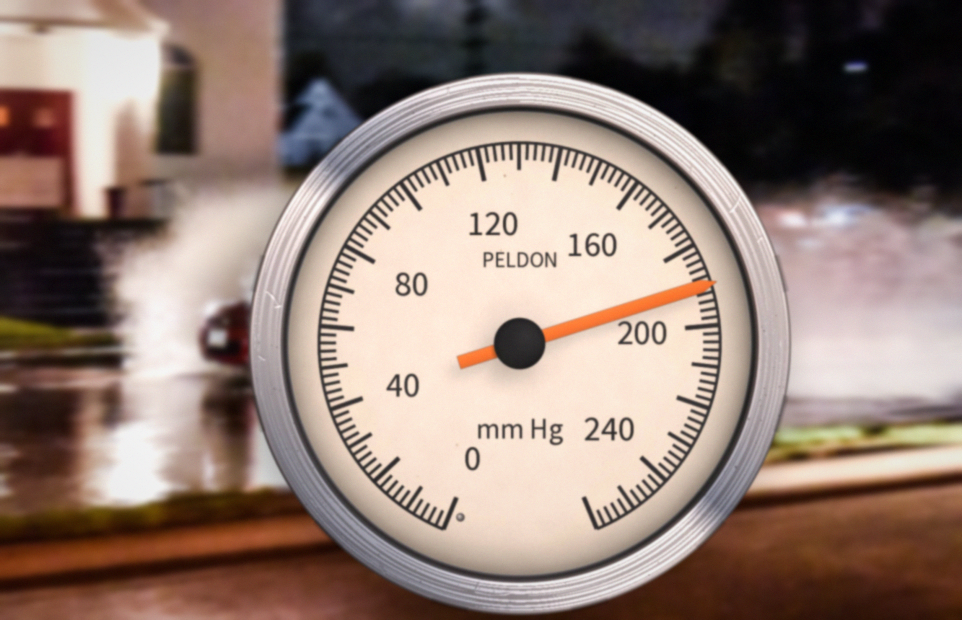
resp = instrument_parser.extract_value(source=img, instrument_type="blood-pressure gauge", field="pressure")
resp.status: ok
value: 190 mmHg
